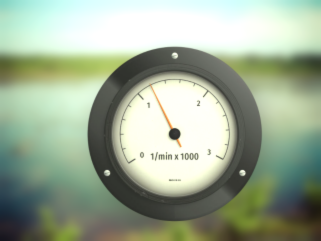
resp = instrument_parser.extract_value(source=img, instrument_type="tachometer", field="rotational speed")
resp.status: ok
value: 1200 rpm
